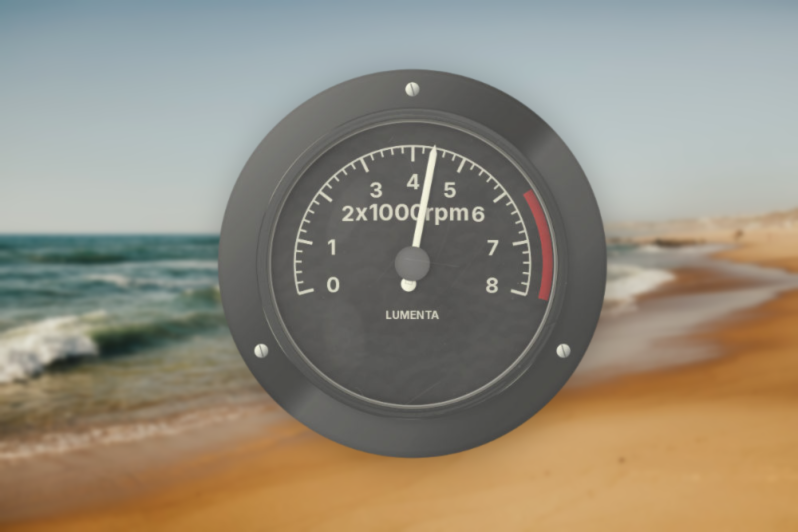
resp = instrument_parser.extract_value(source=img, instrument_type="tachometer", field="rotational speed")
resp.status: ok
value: 4400 rpm
